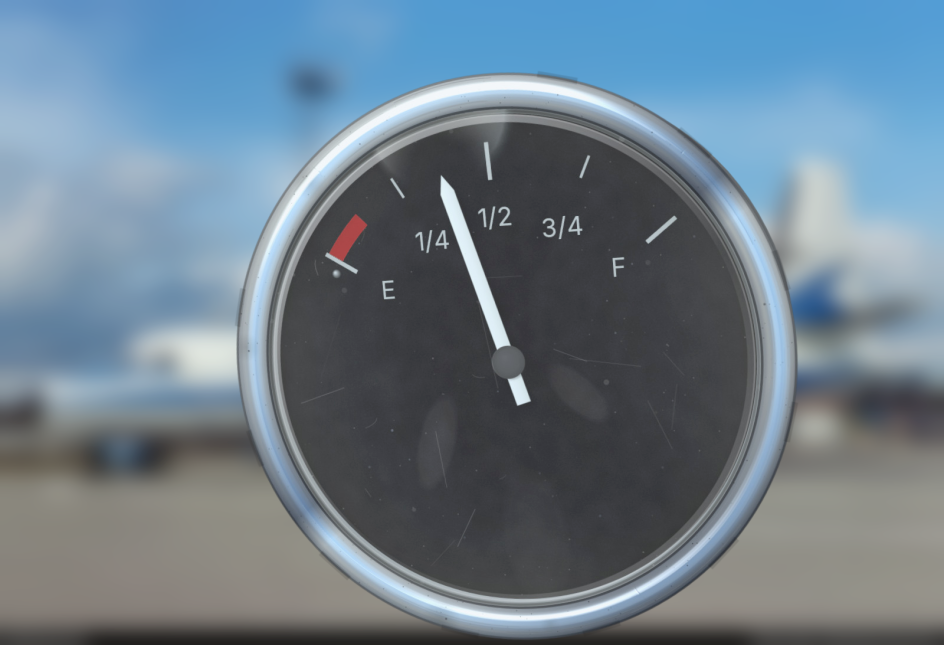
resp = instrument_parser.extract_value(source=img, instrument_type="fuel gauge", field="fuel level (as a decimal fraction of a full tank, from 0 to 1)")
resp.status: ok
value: 0.375
